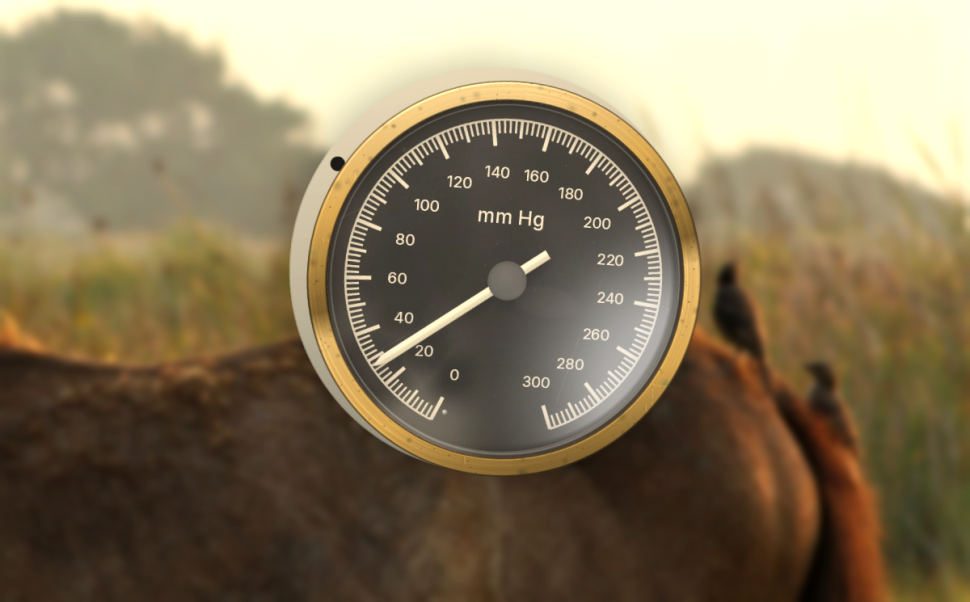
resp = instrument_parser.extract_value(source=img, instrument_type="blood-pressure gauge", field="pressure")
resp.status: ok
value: 28 mmHg
